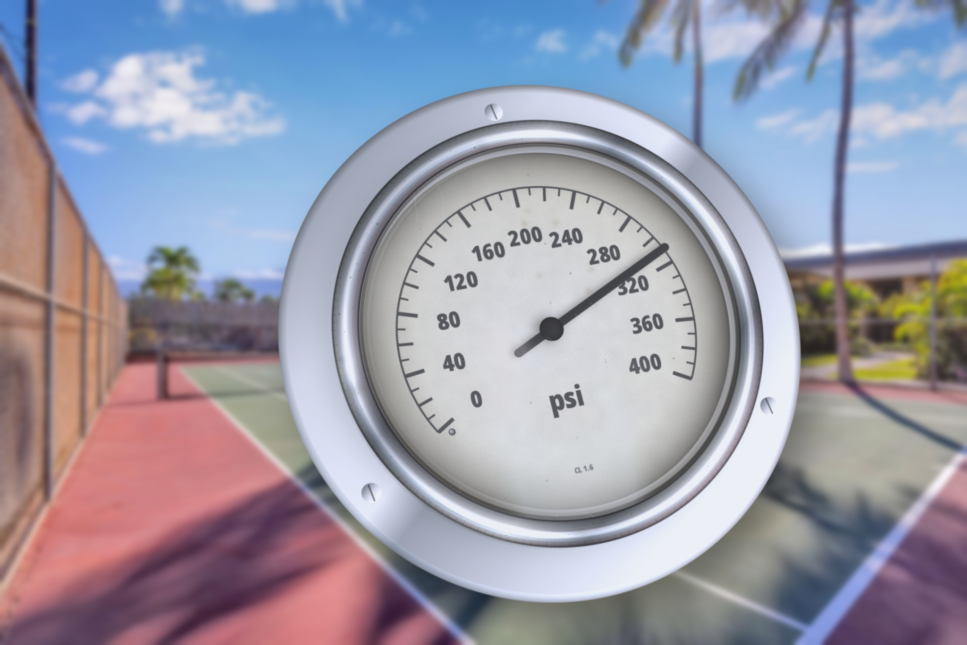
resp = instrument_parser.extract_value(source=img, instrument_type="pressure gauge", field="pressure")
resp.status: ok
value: 310 psi
